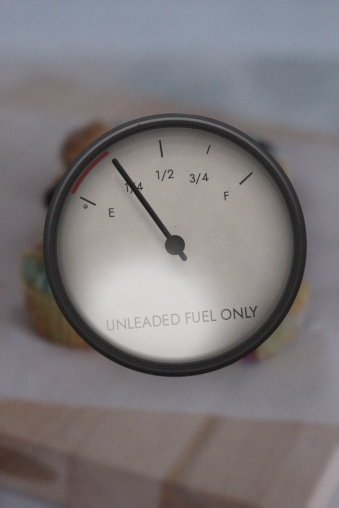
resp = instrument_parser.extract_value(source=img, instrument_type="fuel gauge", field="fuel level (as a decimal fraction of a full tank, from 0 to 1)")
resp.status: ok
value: 0.25
